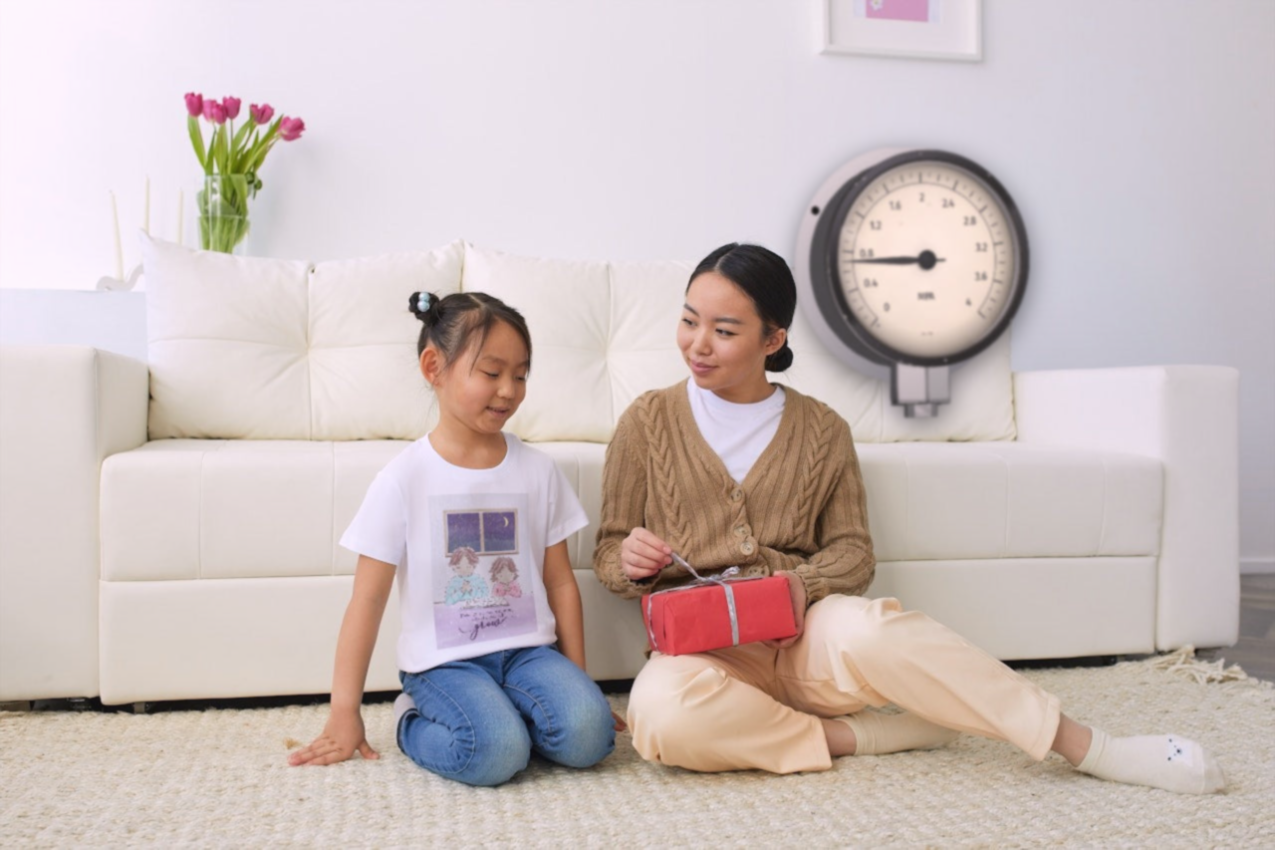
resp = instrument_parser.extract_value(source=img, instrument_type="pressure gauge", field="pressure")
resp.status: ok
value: 0.7 MPa
